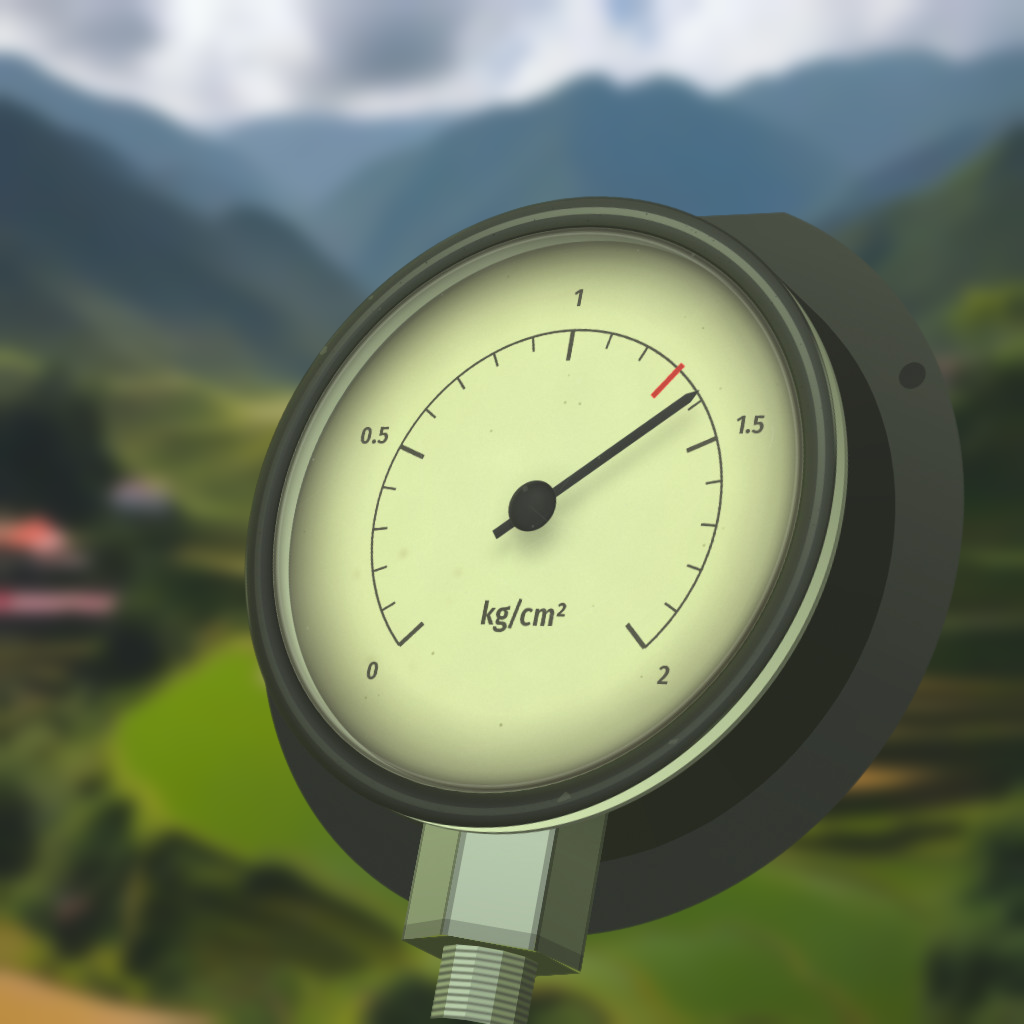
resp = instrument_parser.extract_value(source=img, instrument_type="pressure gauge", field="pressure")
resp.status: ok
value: 1.4 kg/cm²
